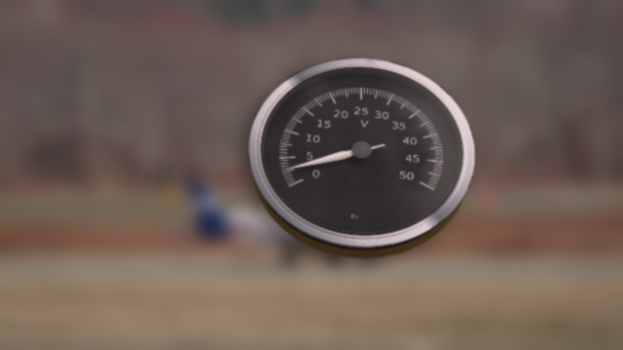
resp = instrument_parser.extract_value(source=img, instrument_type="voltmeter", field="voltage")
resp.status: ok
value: 2.5 V
